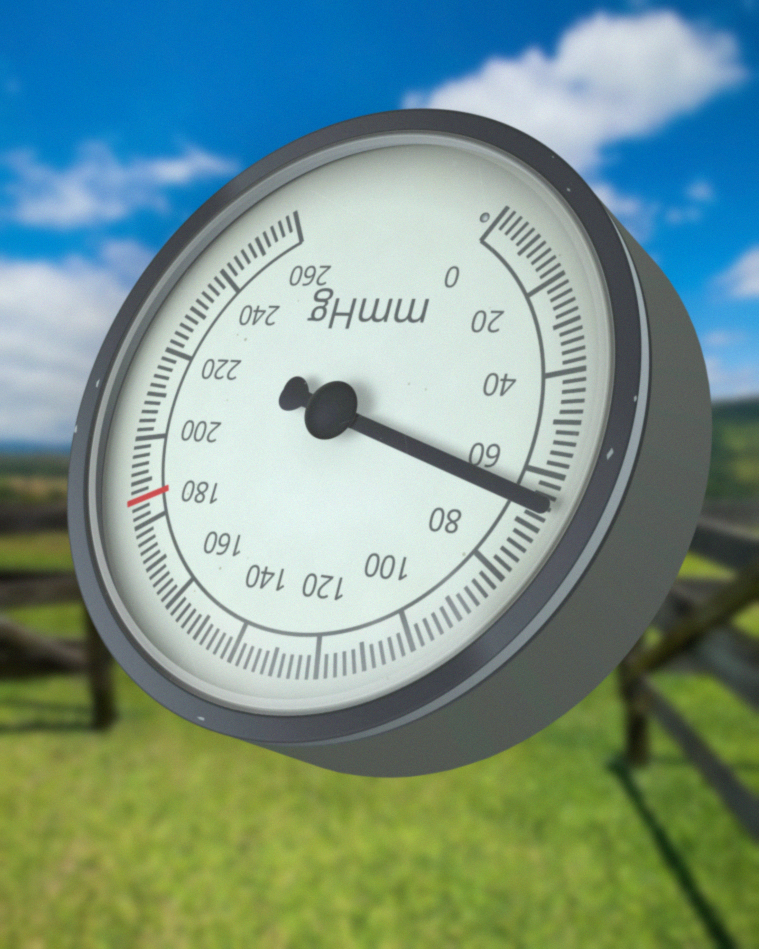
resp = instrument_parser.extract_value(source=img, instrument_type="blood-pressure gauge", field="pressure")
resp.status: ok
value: 66 mmHg
